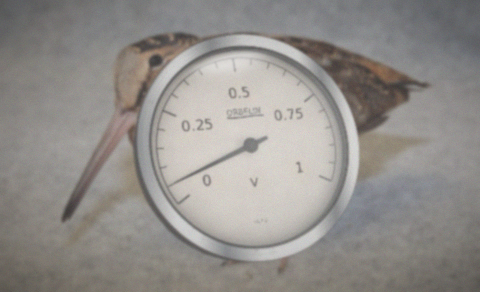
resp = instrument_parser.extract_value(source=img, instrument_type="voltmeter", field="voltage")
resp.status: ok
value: 0.05 V
